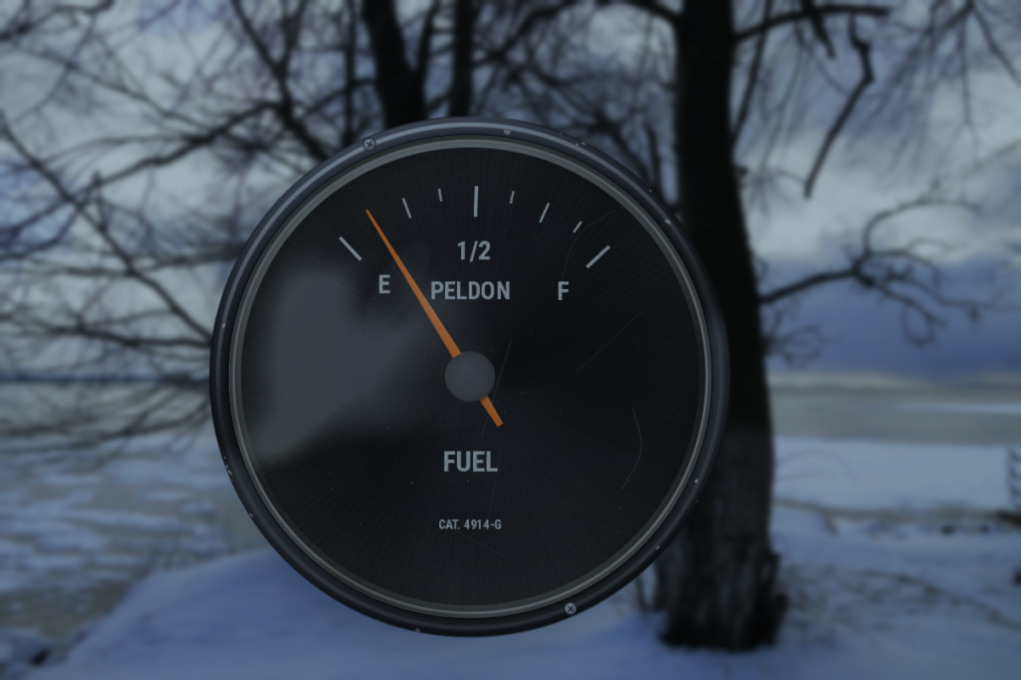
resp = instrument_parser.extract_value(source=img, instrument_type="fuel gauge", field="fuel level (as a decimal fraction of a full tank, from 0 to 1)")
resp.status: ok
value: 0.125
